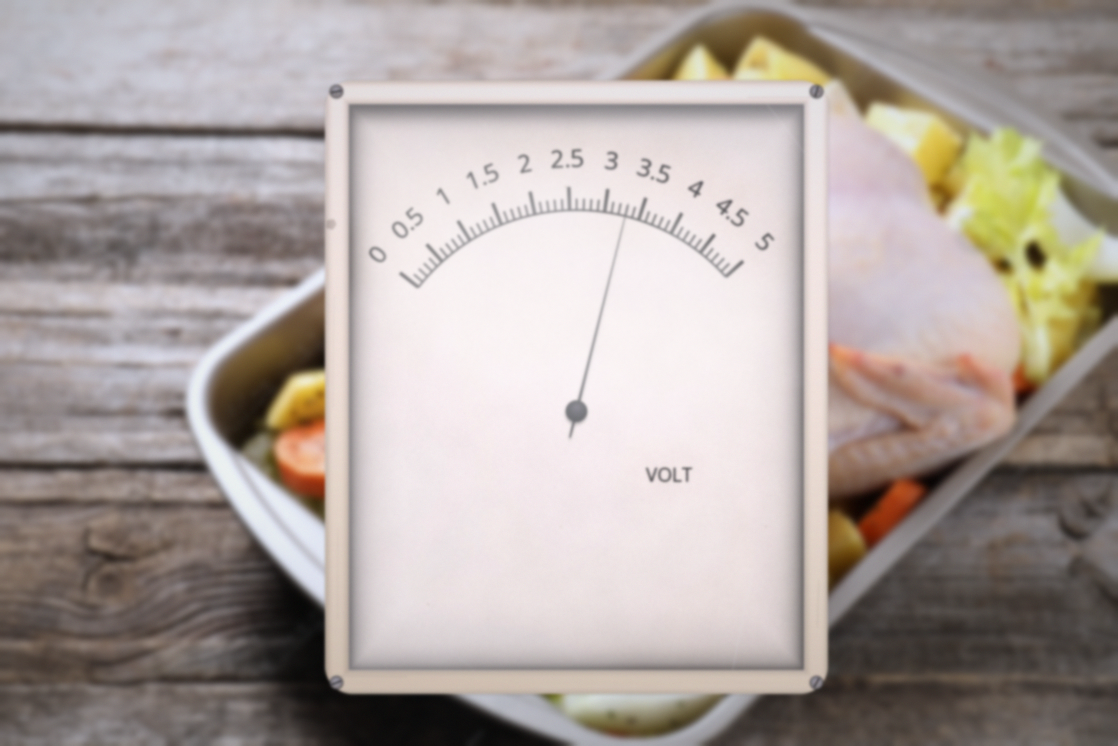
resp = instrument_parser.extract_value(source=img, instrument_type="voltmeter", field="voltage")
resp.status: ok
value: 3.3 V
